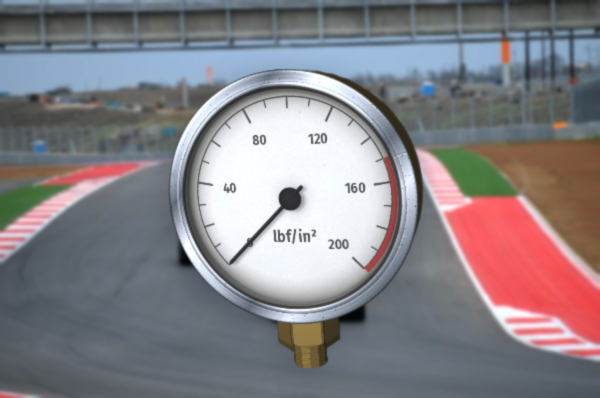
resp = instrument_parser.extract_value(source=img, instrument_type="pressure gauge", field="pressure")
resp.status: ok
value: 0 psi
